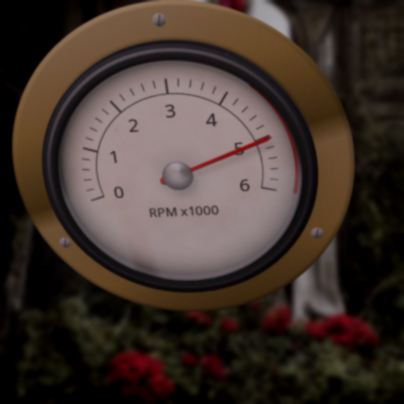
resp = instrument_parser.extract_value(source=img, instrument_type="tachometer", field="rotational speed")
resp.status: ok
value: 5000 rpm
